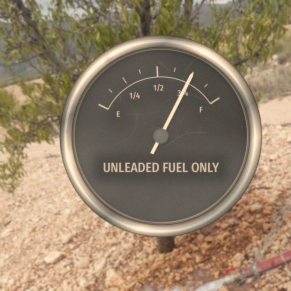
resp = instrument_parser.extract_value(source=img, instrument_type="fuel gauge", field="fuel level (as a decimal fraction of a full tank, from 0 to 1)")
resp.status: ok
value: 0.75
